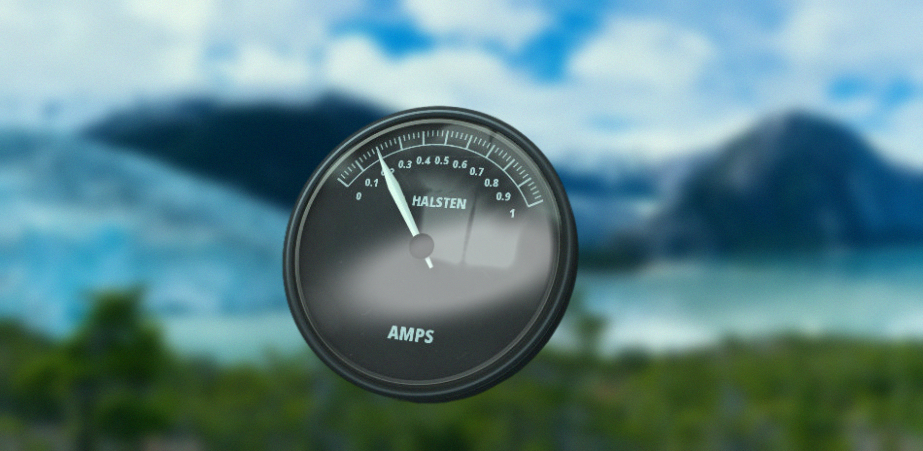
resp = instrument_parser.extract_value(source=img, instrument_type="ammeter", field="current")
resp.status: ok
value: 0.2 A
